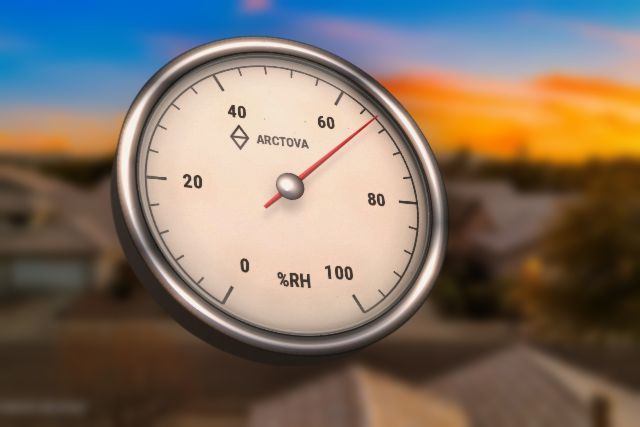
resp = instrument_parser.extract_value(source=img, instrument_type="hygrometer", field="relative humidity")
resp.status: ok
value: 66 %
